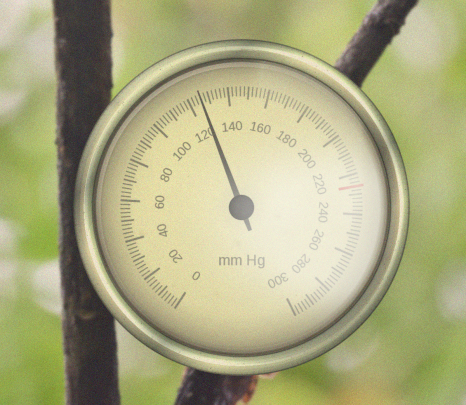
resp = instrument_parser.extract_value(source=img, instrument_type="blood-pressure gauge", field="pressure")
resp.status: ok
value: 126 mmHg
